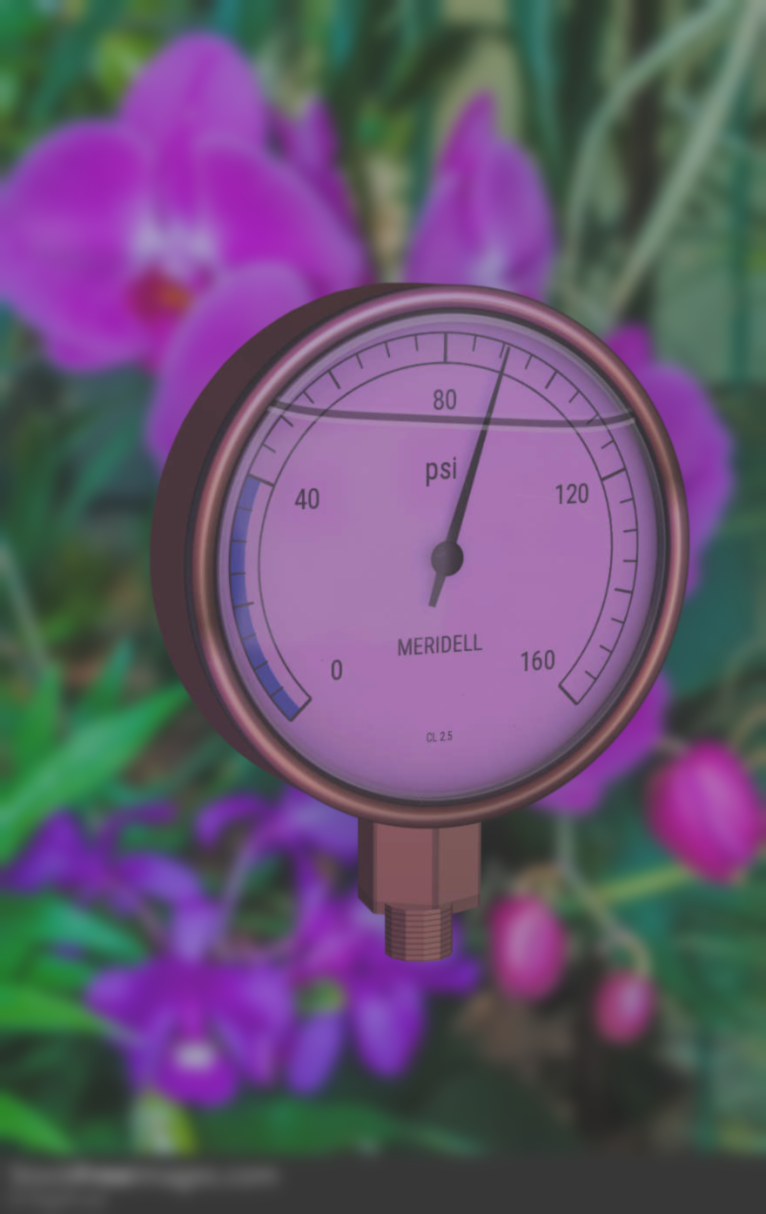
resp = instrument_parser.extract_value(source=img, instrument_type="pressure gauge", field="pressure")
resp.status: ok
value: 90 psi
